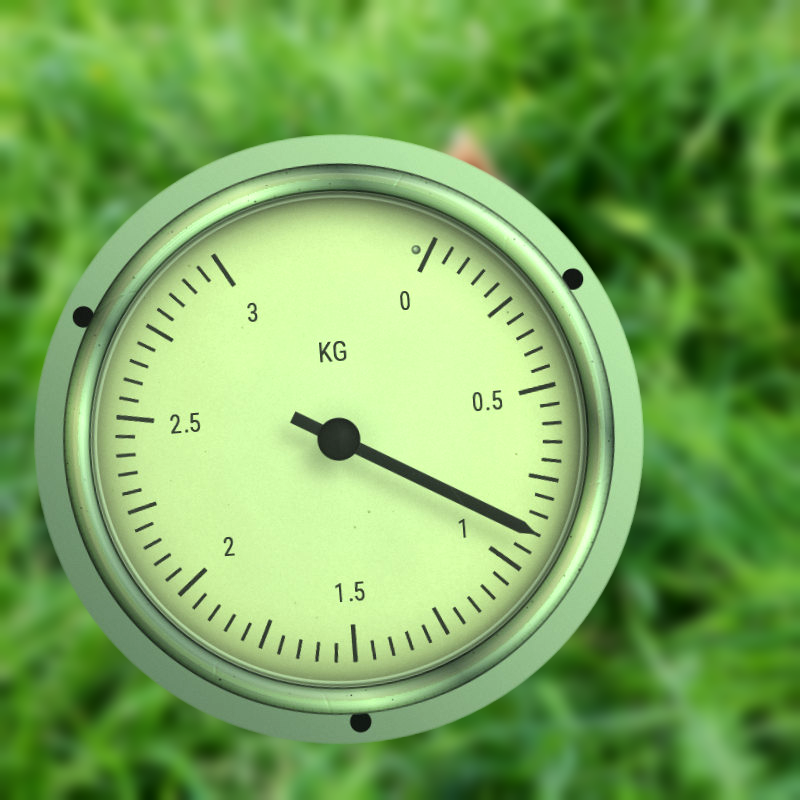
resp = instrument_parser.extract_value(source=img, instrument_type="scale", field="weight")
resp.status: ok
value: 0.9 kg
